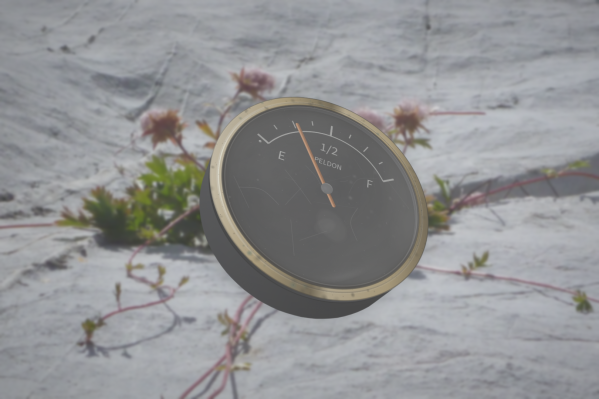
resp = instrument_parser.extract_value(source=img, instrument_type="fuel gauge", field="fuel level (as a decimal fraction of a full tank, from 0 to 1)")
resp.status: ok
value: 0.25
